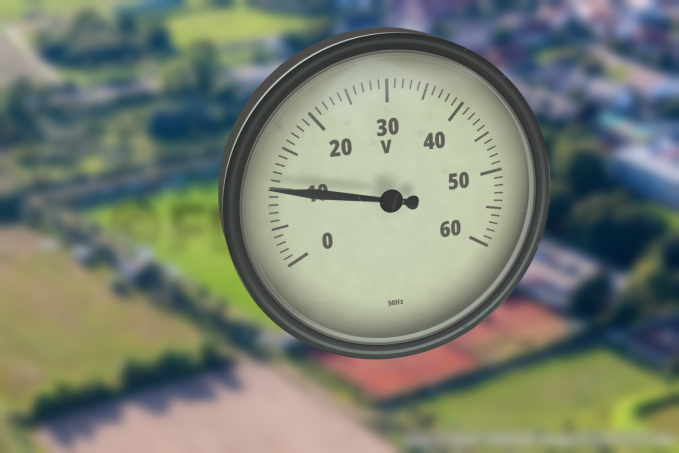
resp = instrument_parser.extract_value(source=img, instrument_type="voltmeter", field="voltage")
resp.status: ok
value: 10 V
